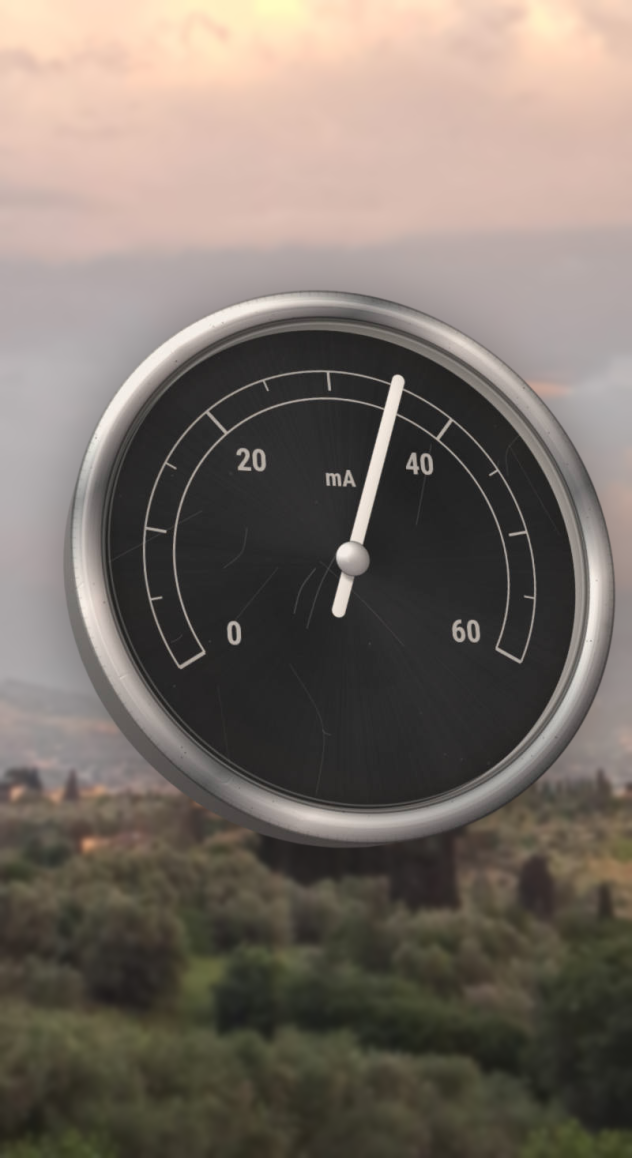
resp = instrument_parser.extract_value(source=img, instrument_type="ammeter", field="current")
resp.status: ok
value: 35 mA
